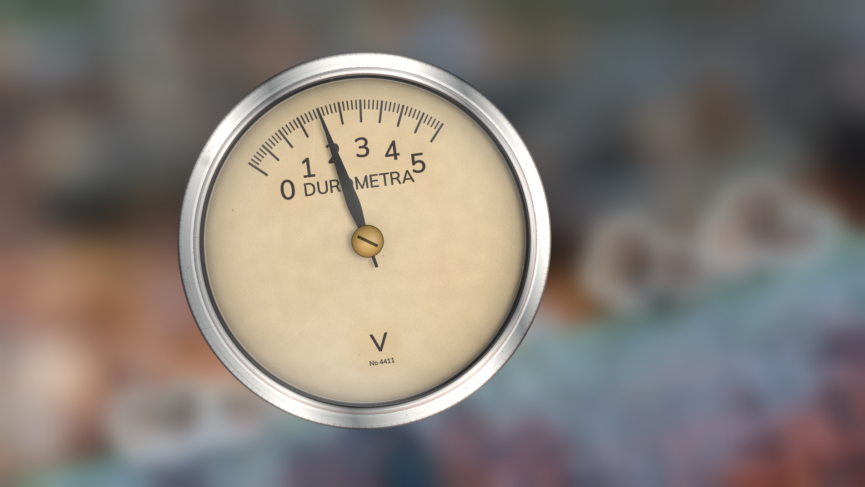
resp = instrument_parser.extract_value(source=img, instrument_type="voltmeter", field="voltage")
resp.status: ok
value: 2 V
